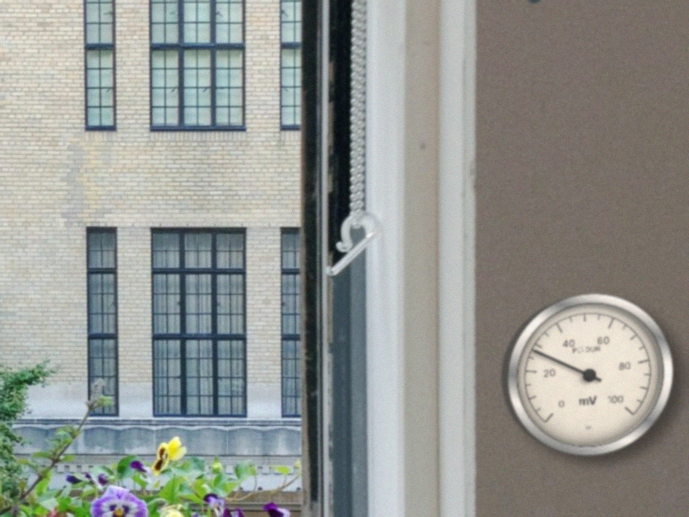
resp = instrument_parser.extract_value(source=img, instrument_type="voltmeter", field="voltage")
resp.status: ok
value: 27.5 mV
